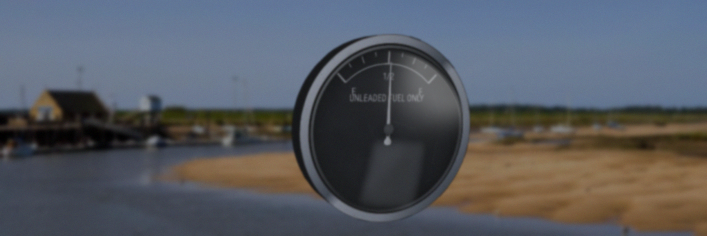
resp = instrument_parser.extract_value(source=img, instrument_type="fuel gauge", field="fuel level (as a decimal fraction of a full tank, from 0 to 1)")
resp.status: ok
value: 0.5
